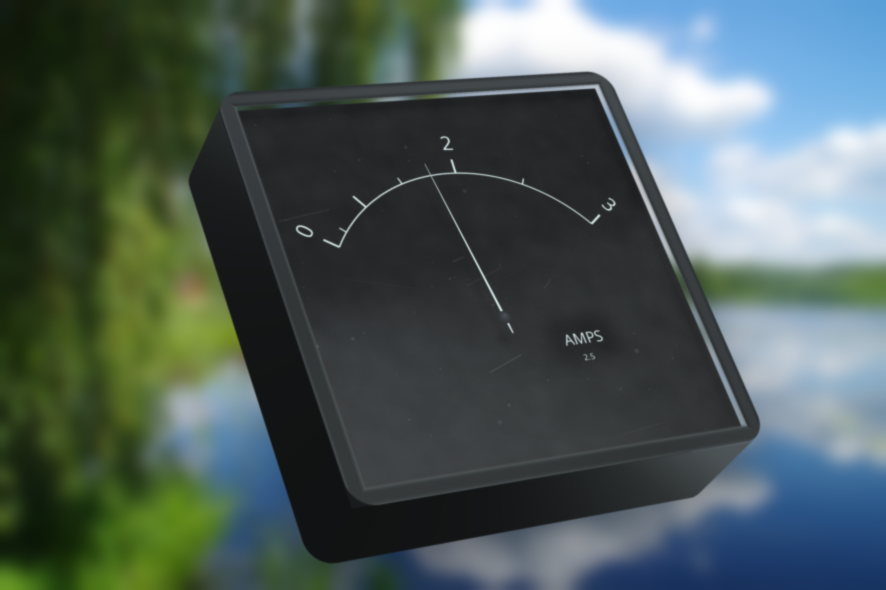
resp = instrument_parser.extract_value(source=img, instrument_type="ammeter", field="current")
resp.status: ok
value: 1.75 A
